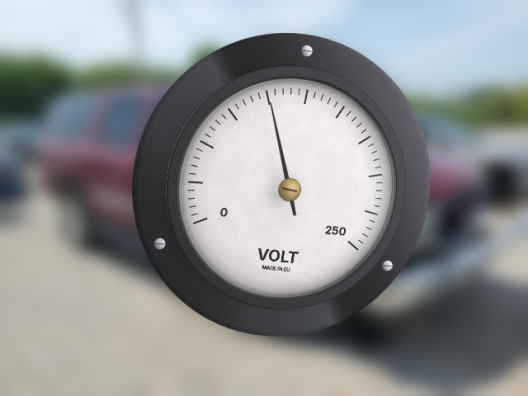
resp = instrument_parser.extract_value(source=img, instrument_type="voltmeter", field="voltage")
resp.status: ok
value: 100 V
